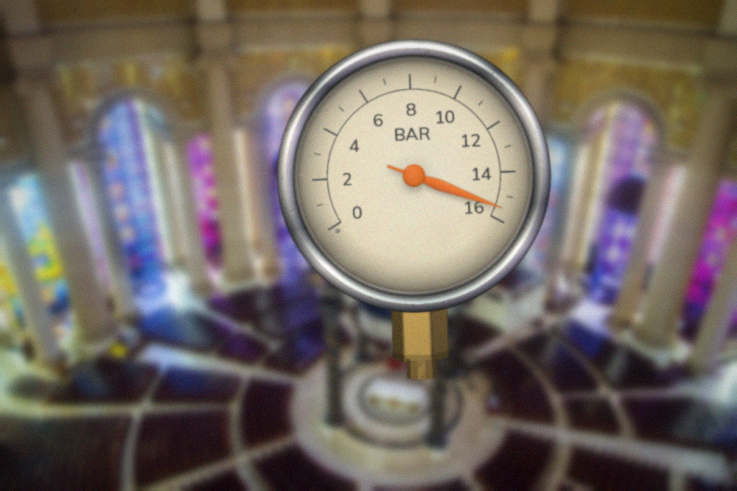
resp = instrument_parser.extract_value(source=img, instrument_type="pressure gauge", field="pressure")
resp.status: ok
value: 15.5 bar
